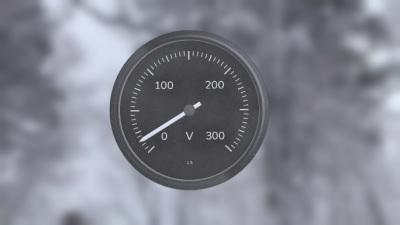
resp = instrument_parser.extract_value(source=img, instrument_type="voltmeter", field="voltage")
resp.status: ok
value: 15 V
